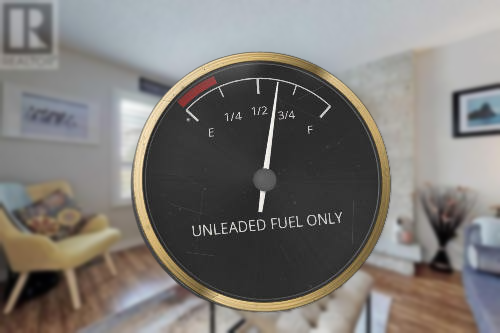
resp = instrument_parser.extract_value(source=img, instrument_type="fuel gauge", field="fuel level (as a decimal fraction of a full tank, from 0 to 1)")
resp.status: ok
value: 0.625
